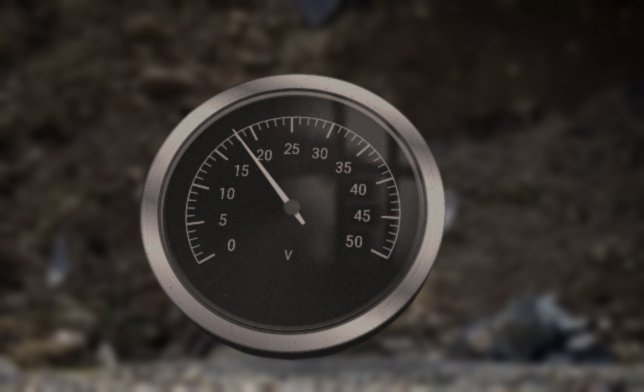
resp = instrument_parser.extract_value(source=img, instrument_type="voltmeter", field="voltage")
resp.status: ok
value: 18 V
